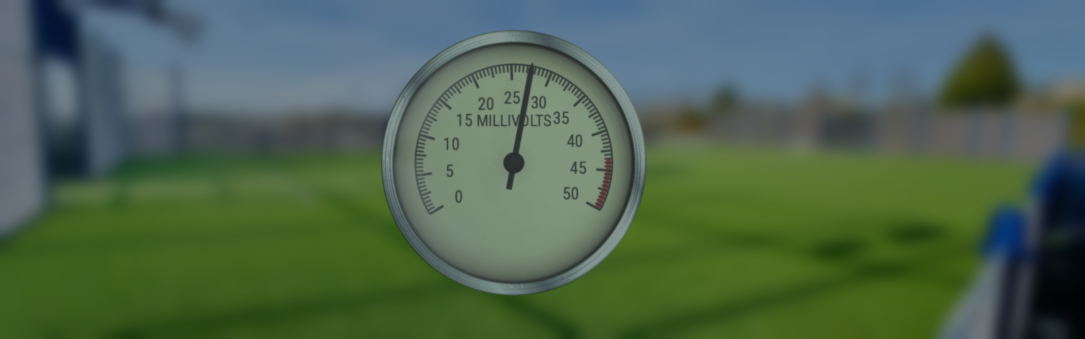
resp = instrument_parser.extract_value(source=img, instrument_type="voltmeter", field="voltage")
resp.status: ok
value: 27.5 mV
